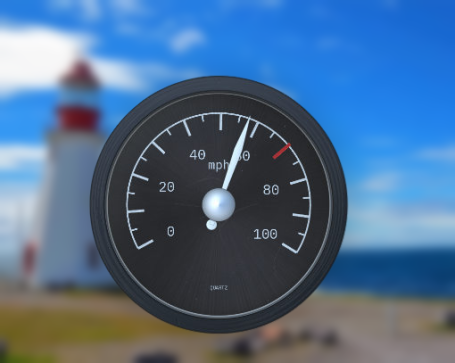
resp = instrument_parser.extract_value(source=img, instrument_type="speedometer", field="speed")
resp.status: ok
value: 57.5 mph
